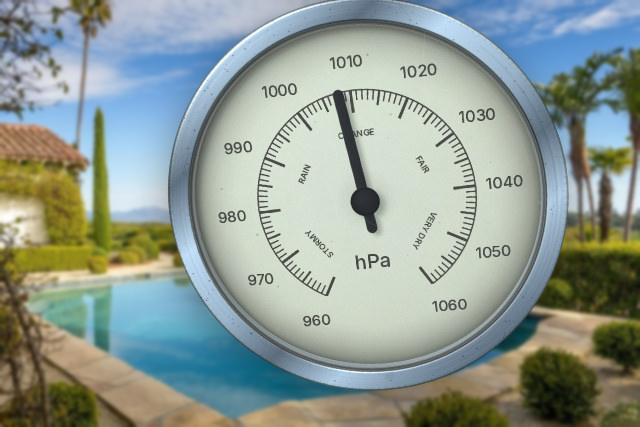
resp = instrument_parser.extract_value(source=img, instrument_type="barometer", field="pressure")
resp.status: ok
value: 1008 hPa
